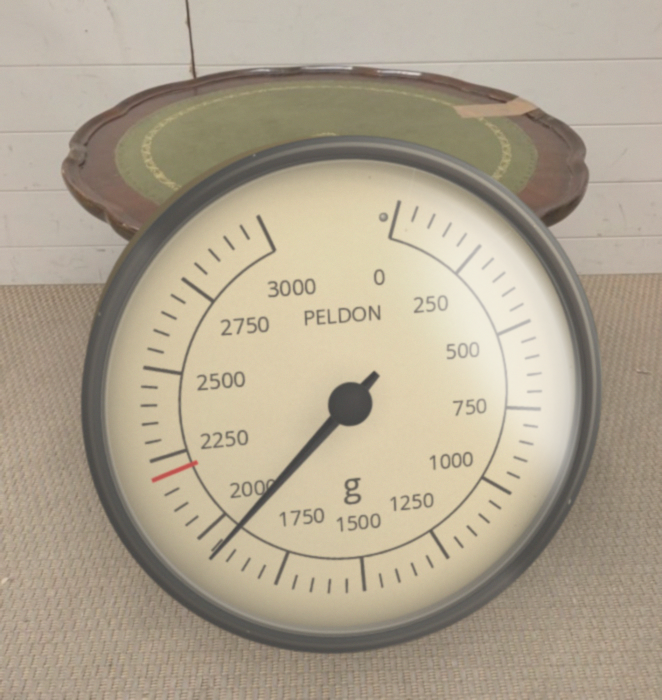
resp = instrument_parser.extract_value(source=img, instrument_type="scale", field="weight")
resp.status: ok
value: 1950 g
